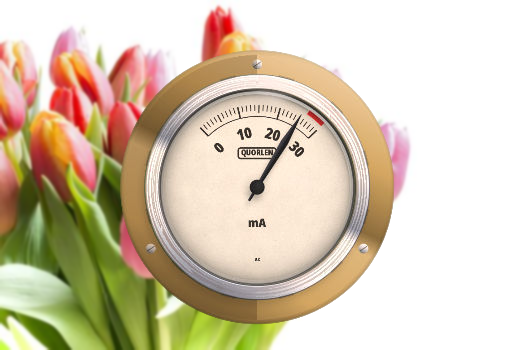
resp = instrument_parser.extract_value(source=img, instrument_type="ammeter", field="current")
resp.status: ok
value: 25 mA
